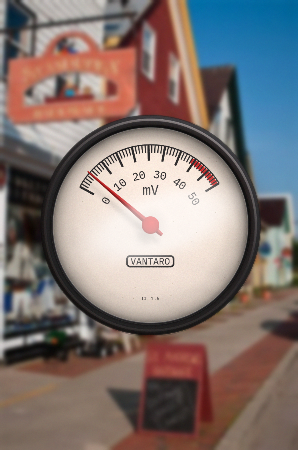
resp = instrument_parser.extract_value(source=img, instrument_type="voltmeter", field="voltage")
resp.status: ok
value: 5 mV
